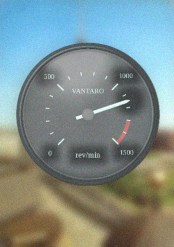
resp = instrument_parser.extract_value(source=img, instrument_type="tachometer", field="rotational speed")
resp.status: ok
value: 1150 rpm
